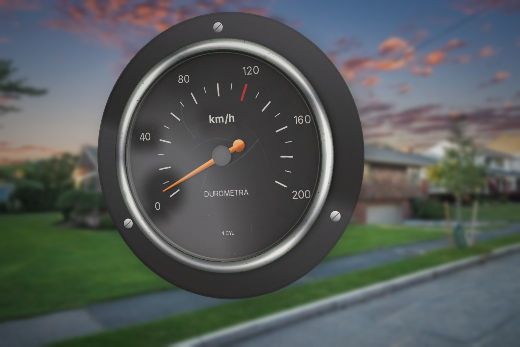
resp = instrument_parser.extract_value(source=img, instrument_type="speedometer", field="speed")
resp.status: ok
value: 5 km/h
